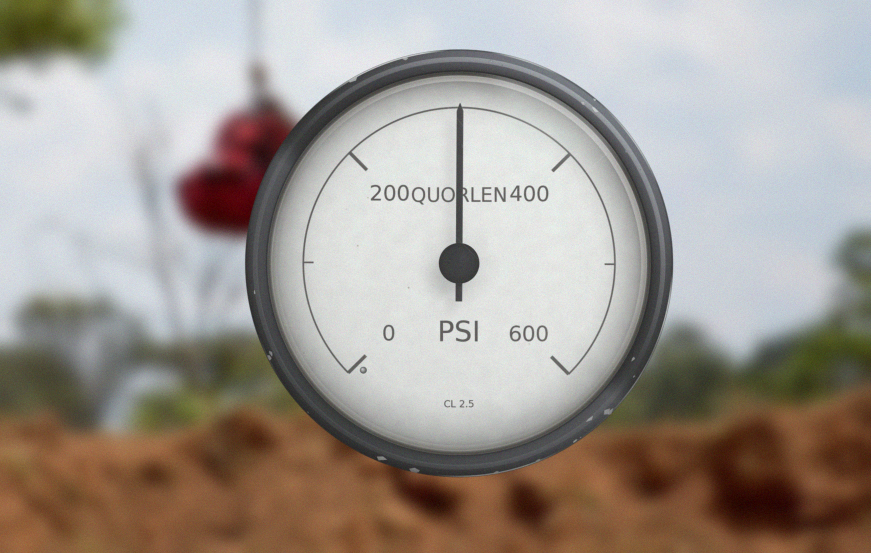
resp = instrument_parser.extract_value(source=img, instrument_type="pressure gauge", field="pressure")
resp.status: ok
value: 300 psi
